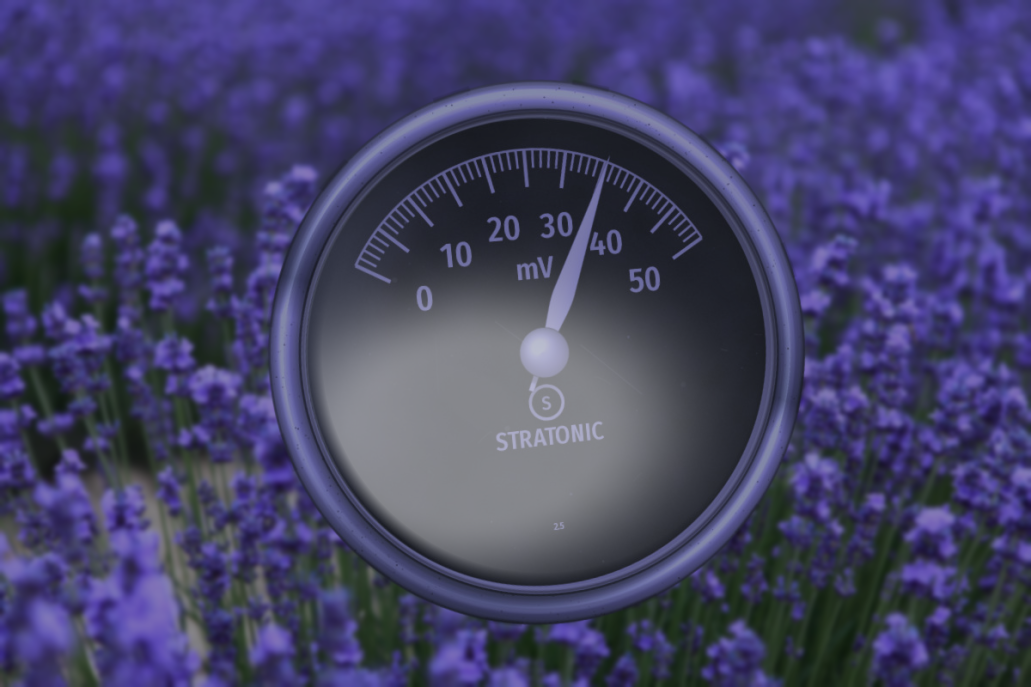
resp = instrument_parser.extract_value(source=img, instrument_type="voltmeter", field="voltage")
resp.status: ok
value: 35 mV
